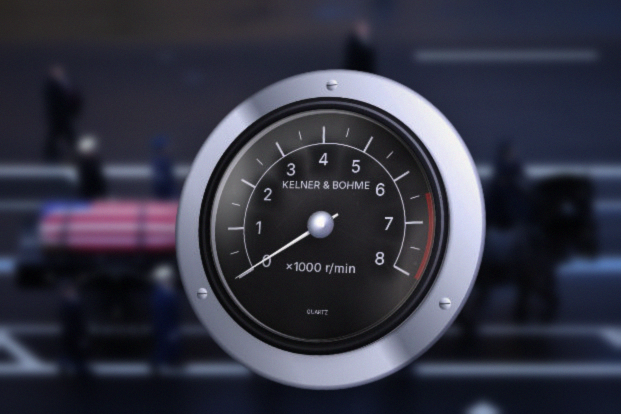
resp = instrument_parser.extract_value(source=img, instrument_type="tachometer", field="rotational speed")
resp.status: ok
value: 0 rpm
